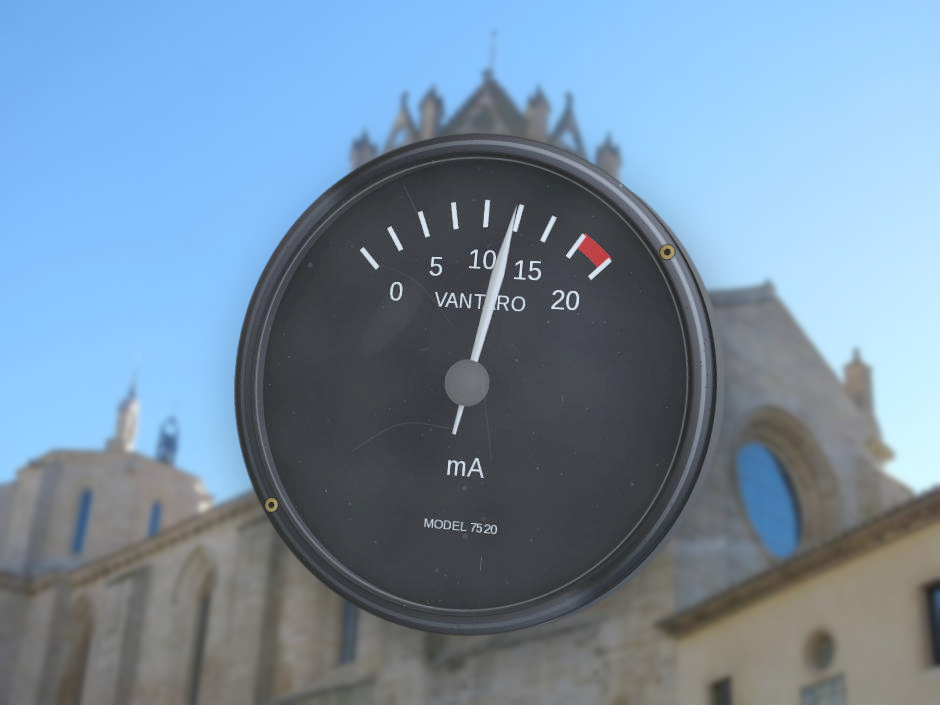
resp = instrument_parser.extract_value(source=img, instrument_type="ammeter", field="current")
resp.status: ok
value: 12.5 mA
